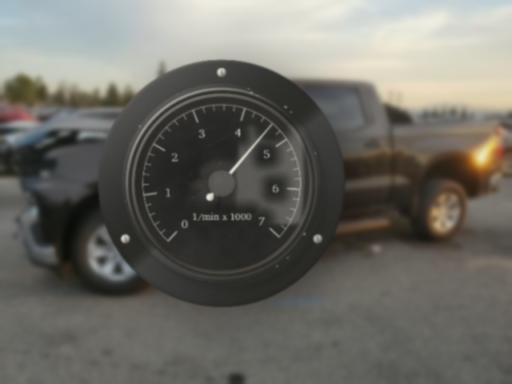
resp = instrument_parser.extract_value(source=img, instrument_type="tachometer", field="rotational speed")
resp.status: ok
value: 4600 rpm
